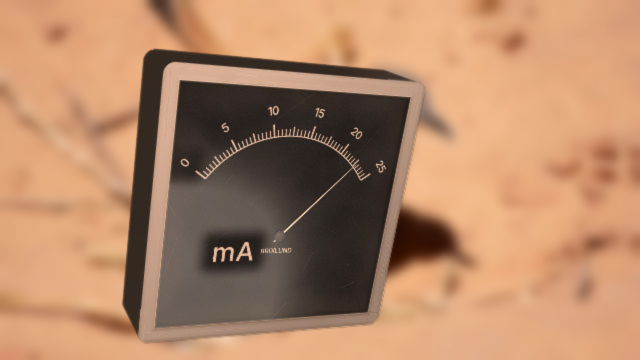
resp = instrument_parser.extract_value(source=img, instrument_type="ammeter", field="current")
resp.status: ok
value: 22.5 mA
